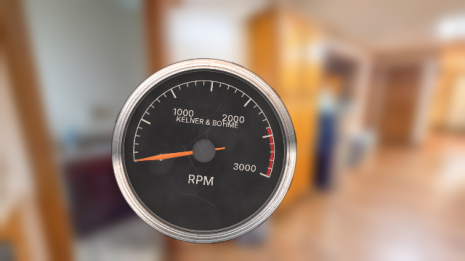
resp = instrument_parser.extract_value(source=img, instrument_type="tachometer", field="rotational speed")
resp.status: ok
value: 0 rpm
